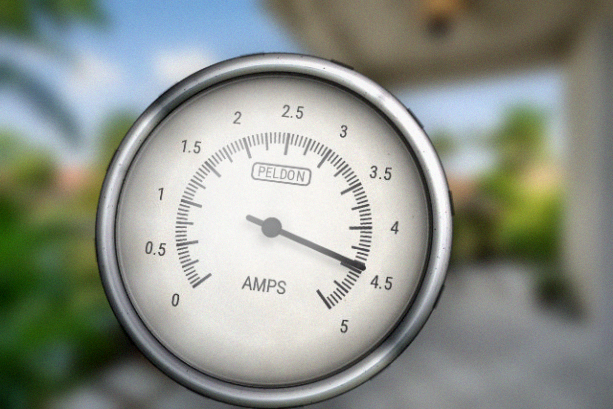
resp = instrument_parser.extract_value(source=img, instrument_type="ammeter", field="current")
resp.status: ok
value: 4.45 A
